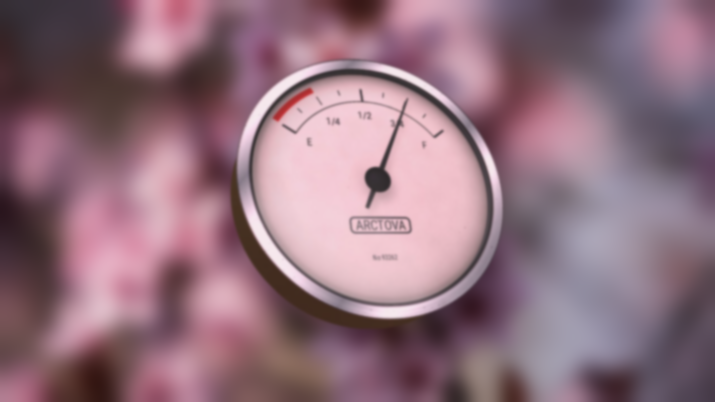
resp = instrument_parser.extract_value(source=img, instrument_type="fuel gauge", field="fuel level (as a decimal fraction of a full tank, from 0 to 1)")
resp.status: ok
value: 0.75
